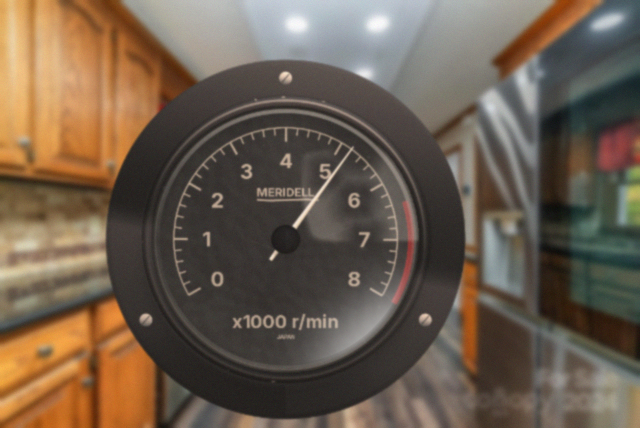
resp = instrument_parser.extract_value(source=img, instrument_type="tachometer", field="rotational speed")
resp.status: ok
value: 5200 rpm
